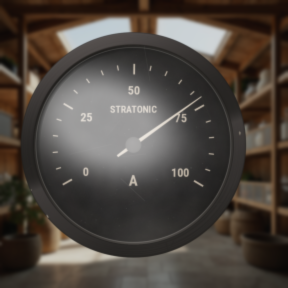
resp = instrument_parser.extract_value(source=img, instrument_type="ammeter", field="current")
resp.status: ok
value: 72.5 A
